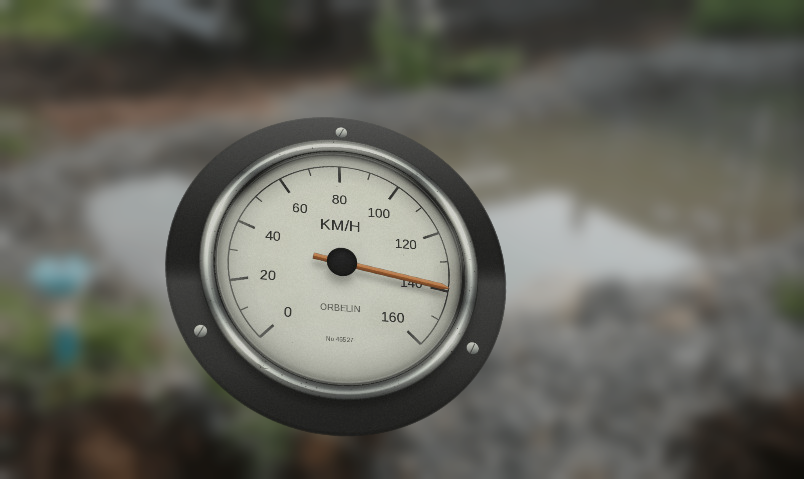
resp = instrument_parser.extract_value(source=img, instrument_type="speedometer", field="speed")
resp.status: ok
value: 140 km/h
